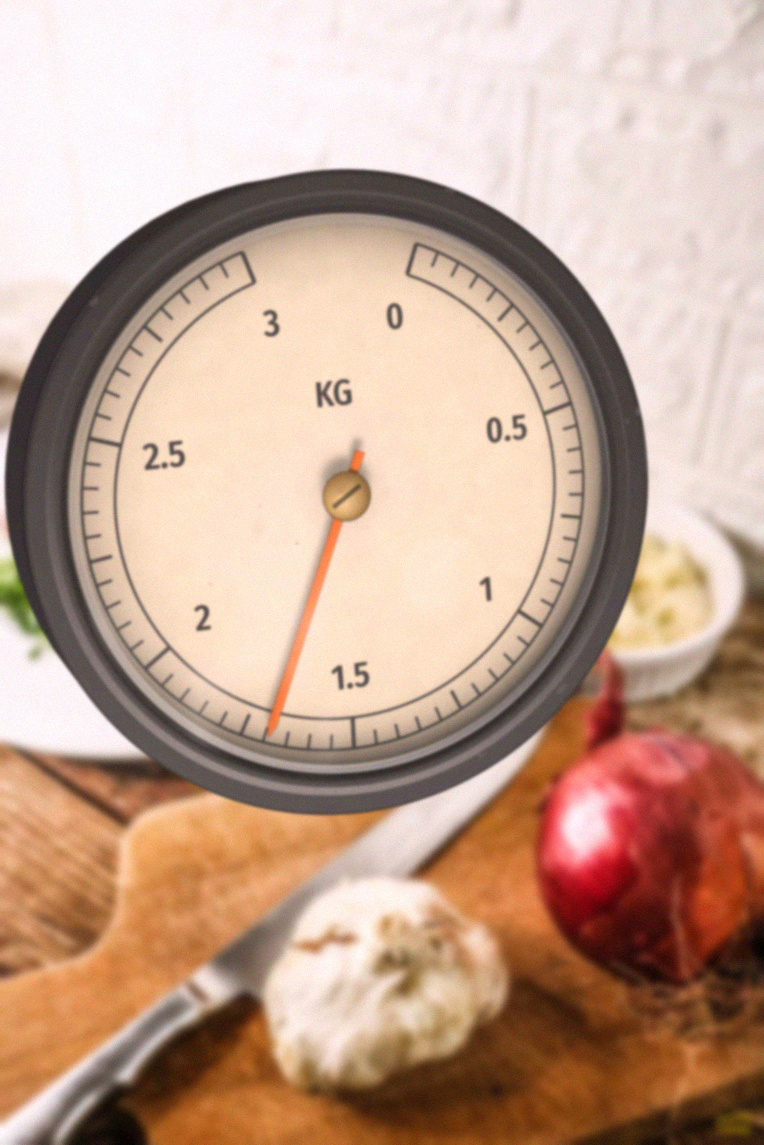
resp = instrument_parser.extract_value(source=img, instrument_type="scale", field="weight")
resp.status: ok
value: 1.7 kg
